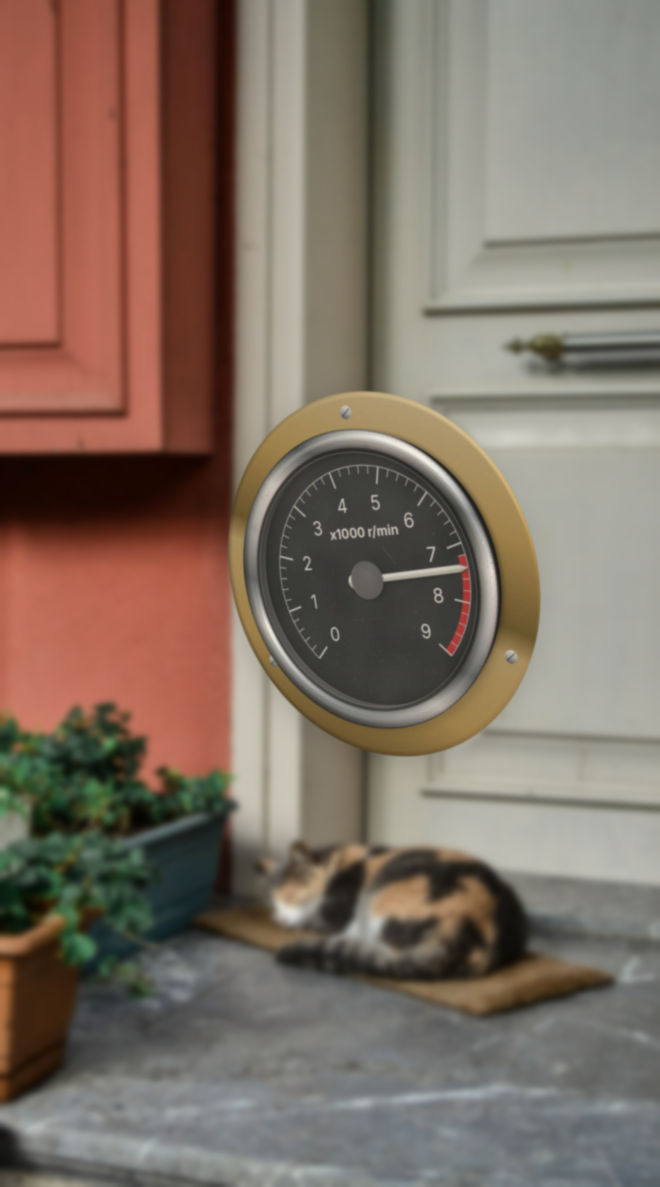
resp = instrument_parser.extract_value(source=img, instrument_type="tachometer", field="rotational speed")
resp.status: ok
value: 7400 rpm
